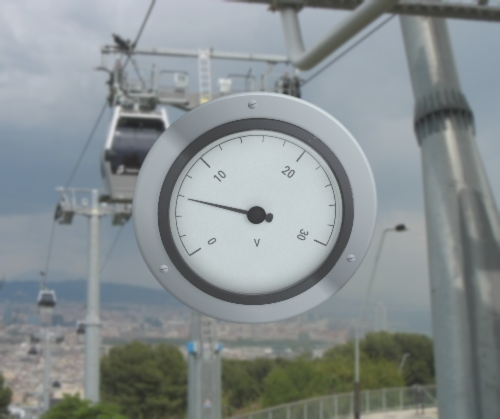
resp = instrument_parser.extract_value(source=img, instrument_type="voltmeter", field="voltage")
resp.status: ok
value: 6 V
